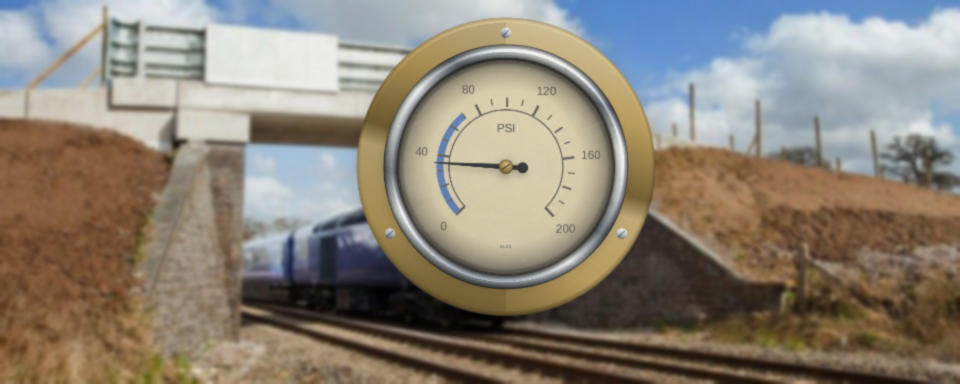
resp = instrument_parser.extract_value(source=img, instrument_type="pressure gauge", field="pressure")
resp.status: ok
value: 35 psi
